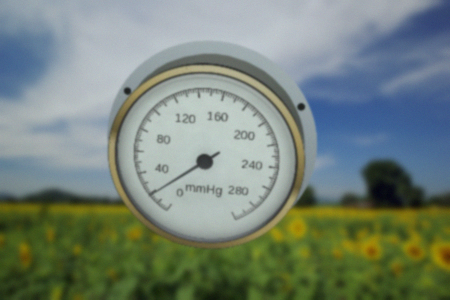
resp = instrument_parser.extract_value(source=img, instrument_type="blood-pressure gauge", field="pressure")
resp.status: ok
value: 20 mmHg
